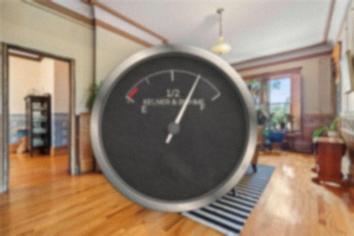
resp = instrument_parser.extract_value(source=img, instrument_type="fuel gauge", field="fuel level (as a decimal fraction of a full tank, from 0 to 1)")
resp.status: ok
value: 0.75
